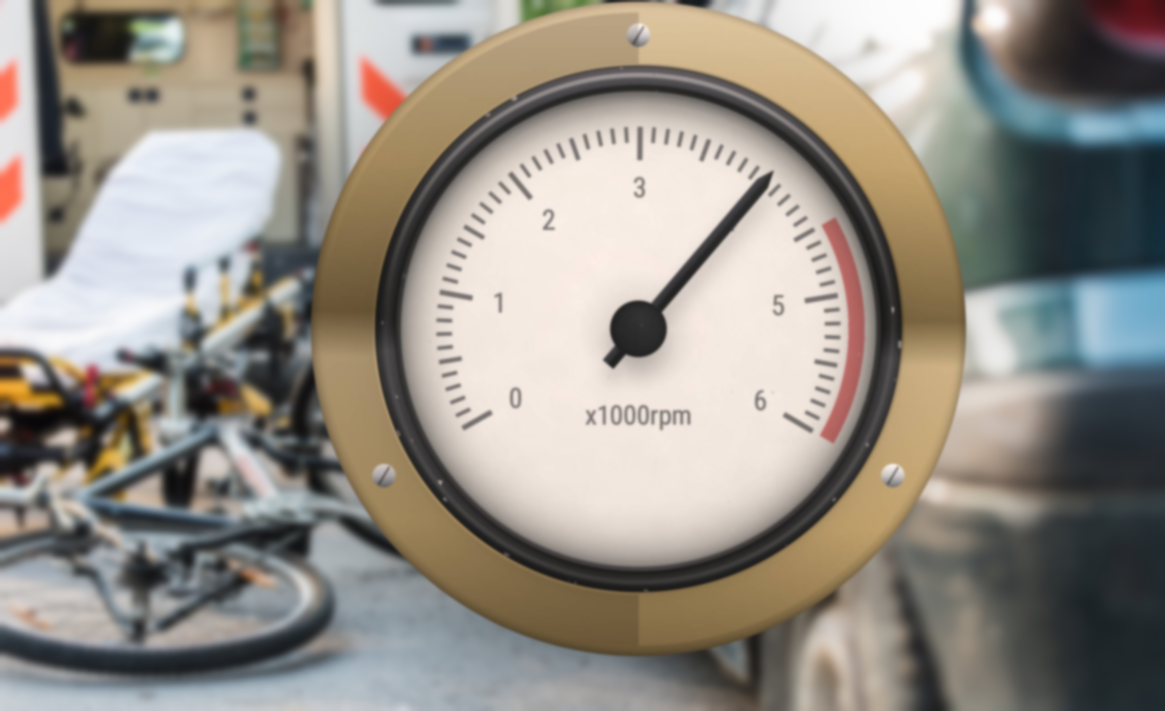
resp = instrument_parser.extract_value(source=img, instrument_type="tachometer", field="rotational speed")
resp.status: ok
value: 4000 rpm
